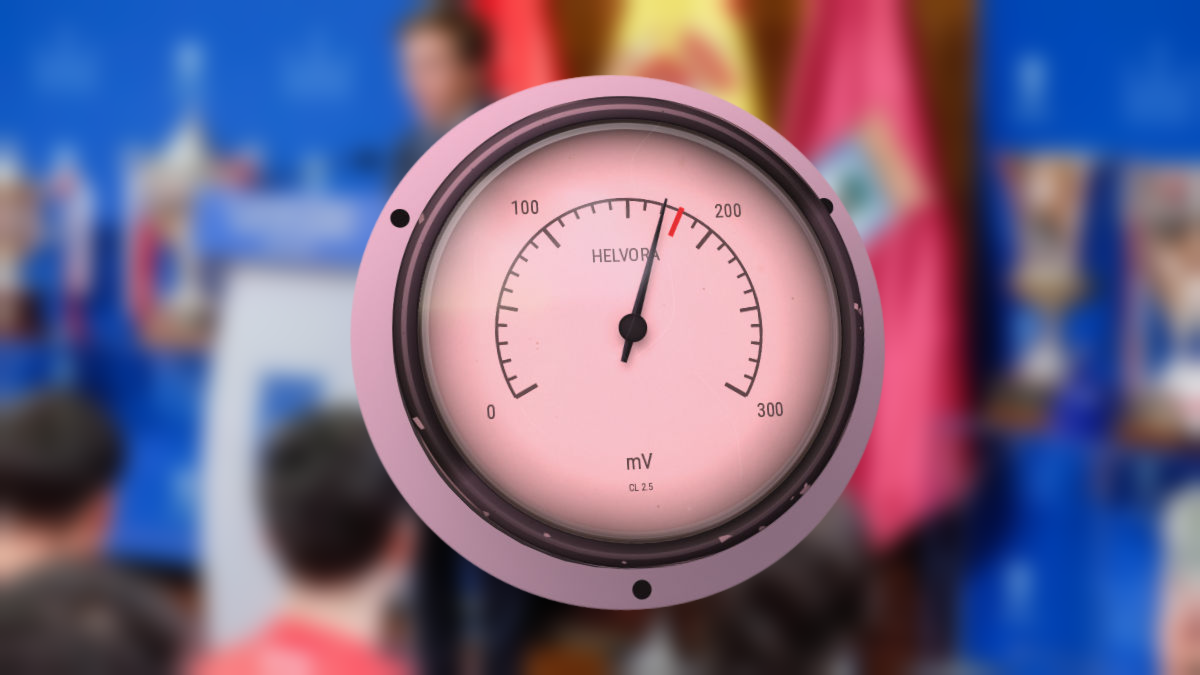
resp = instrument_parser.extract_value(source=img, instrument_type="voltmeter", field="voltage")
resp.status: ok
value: 170 mV
